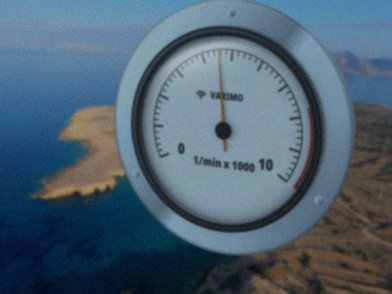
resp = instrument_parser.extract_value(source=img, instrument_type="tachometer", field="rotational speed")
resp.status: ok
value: 4600 rpm
